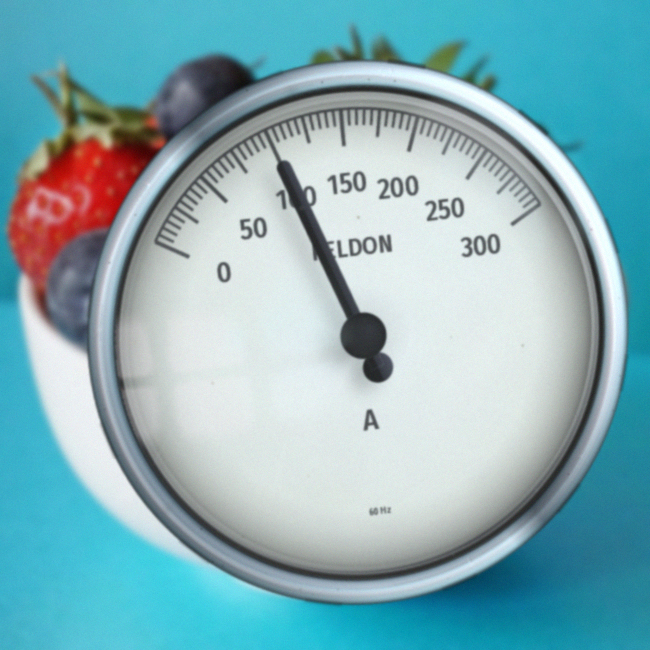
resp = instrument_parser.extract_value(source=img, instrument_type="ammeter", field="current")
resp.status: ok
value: 100 A
